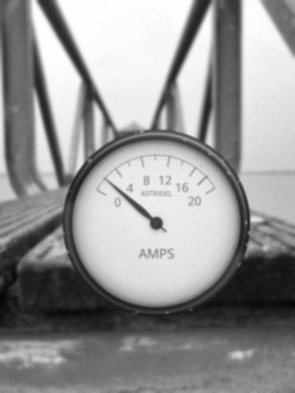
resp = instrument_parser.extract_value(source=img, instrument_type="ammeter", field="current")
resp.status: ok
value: 2 A
